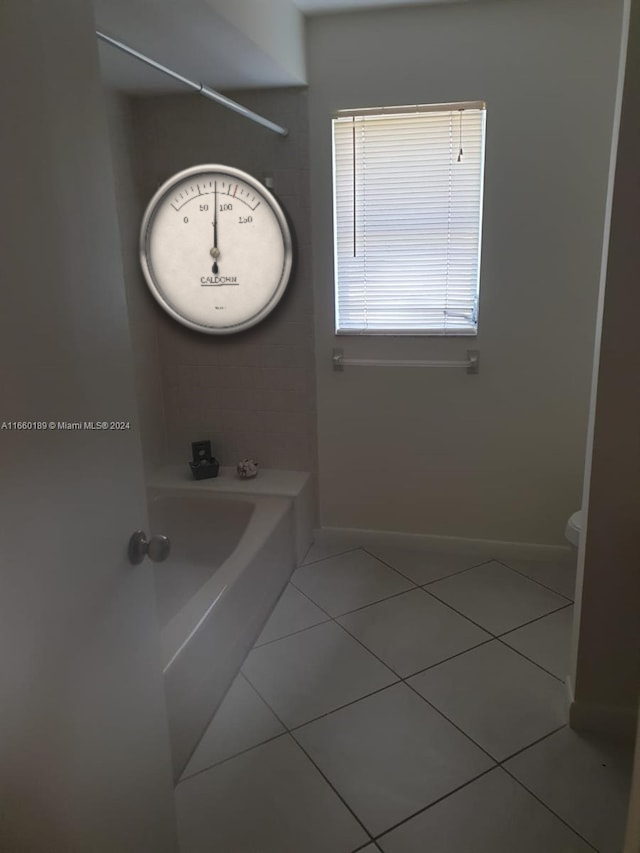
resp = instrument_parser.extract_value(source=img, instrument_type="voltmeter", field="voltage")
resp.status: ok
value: 80 V
